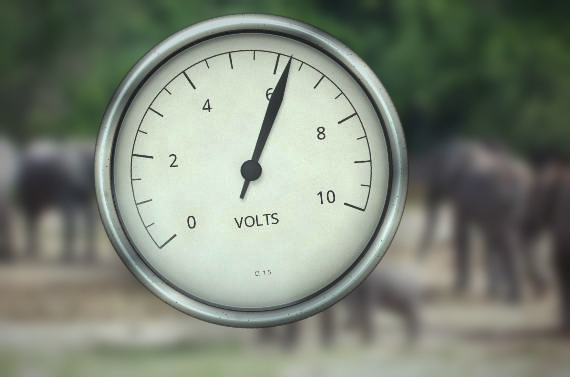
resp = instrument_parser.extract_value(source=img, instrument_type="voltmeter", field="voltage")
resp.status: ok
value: 6.25 V
